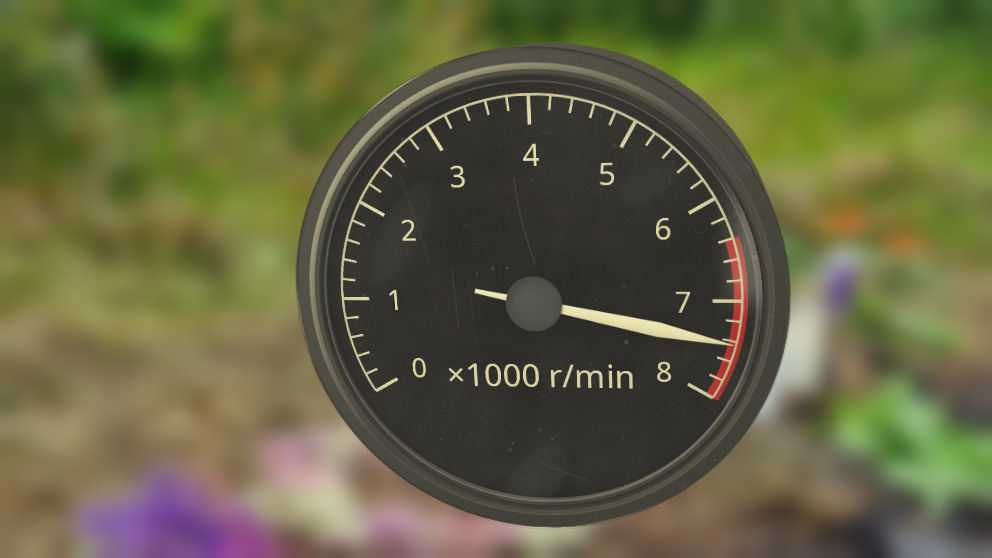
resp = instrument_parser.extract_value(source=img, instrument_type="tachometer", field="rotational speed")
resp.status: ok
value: 7400 rpm
